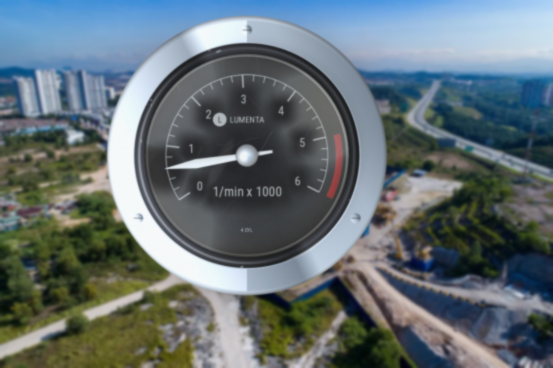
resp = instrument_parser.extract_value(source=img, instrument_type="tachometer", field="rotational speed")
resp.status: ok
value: 600 rpm
